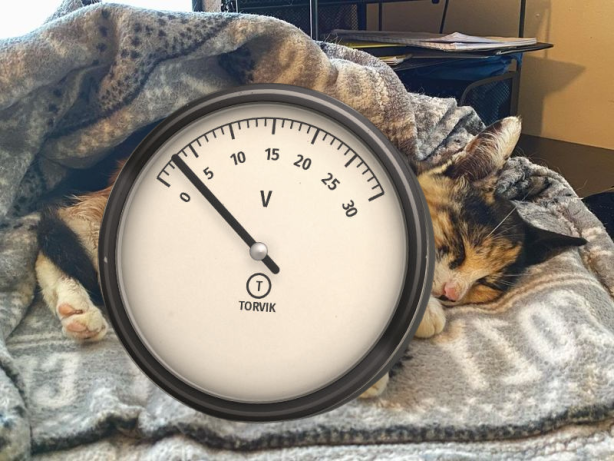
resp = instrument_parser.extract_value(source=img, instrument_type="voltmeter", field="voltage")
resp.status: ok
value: 3 V
